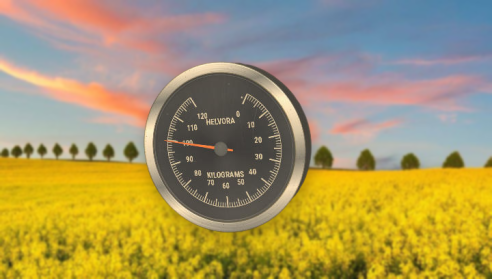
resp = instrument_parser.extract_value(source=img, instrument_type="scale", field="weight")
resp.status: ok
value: 100 kg
